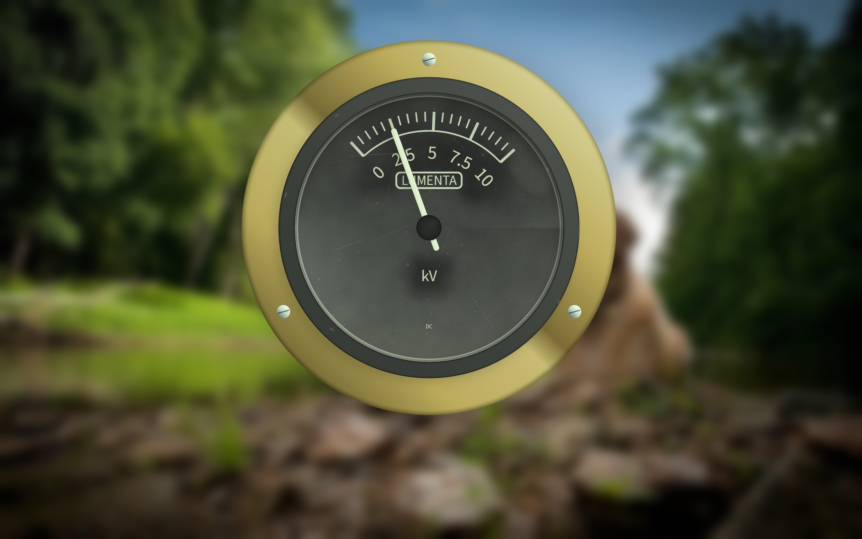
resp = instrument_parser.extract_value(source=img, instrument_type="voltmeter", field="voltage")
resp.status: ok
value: 2.5 kV
